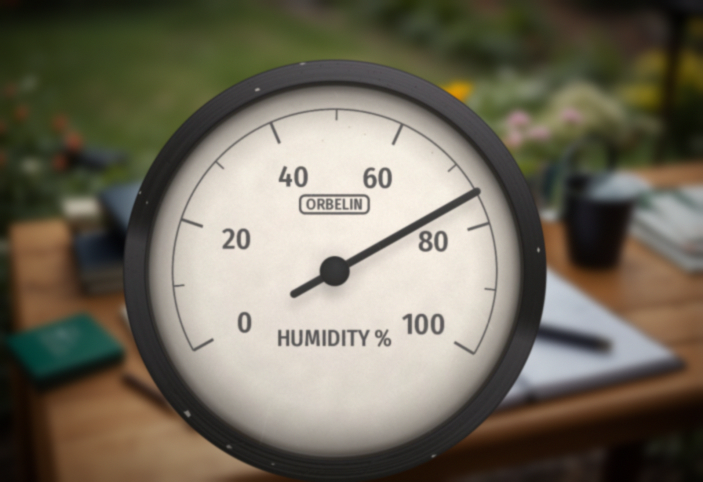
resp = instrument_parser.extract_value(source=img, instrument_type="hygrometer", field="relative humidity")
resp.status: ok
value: 75 %
